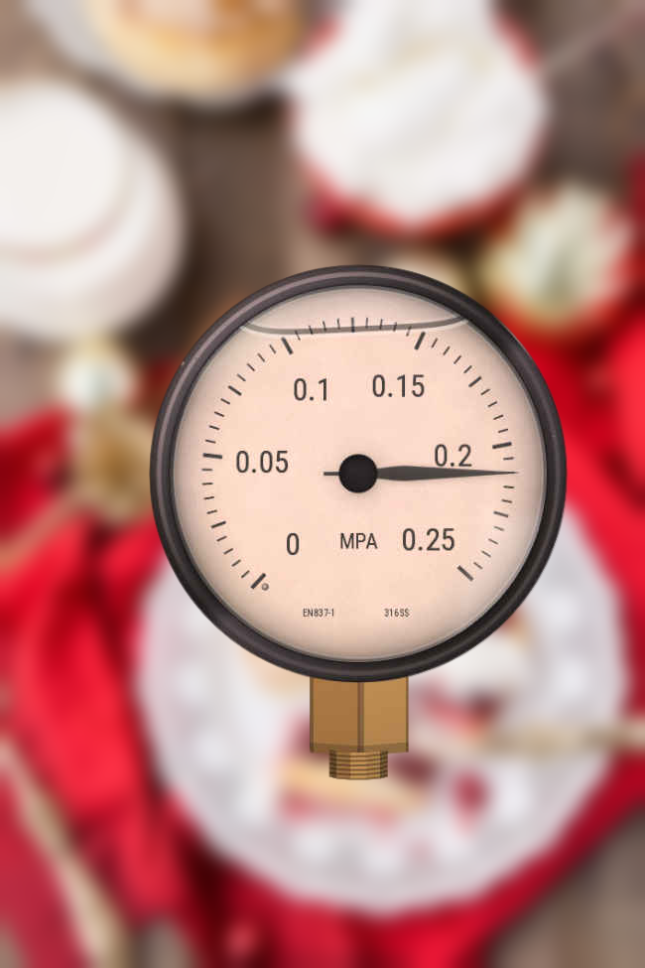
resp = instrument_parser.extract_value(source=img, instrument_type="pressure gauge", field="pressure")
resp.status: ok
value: 0.21 MPa
